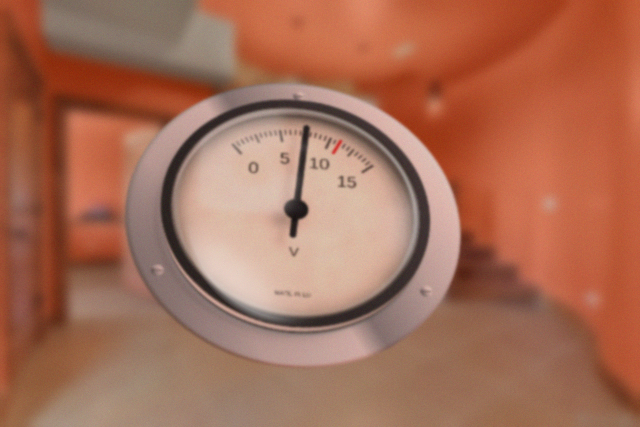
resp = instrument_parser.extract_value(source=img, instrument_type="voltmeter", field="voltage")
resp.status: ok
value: 7.5 V
